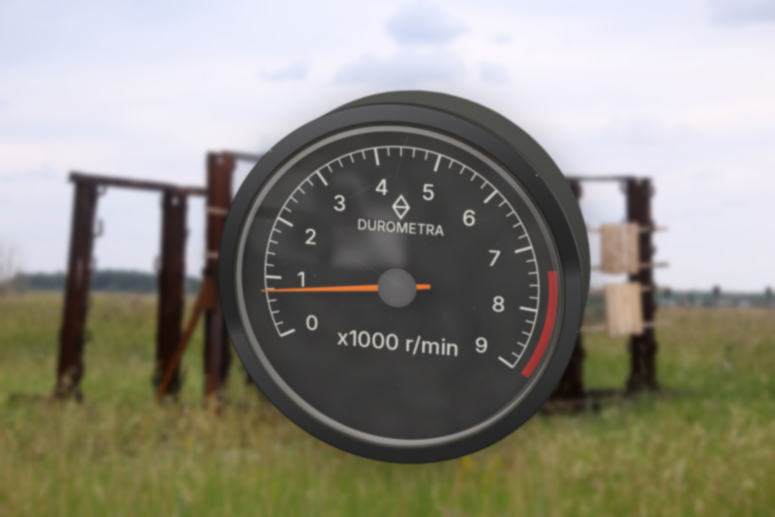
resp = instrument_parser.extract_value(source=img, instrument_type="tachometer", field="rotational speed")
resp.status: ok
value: 800 rpm
